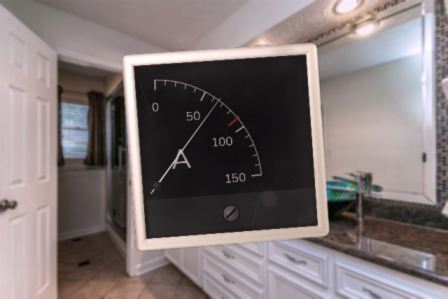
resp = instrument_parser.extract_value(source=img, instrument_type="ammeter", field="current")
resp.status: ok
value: 65 A
